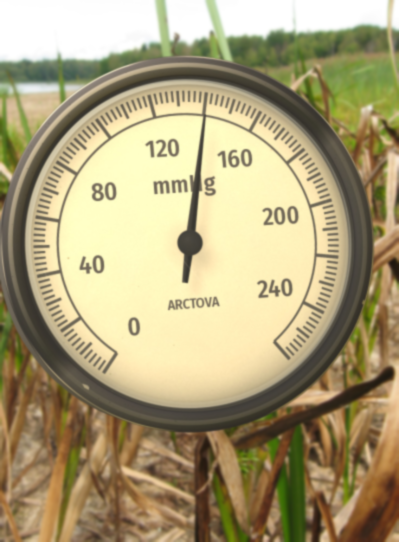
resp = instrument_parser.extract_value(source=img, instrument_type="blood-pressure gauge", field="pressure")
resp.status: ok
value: 140 mmHg
